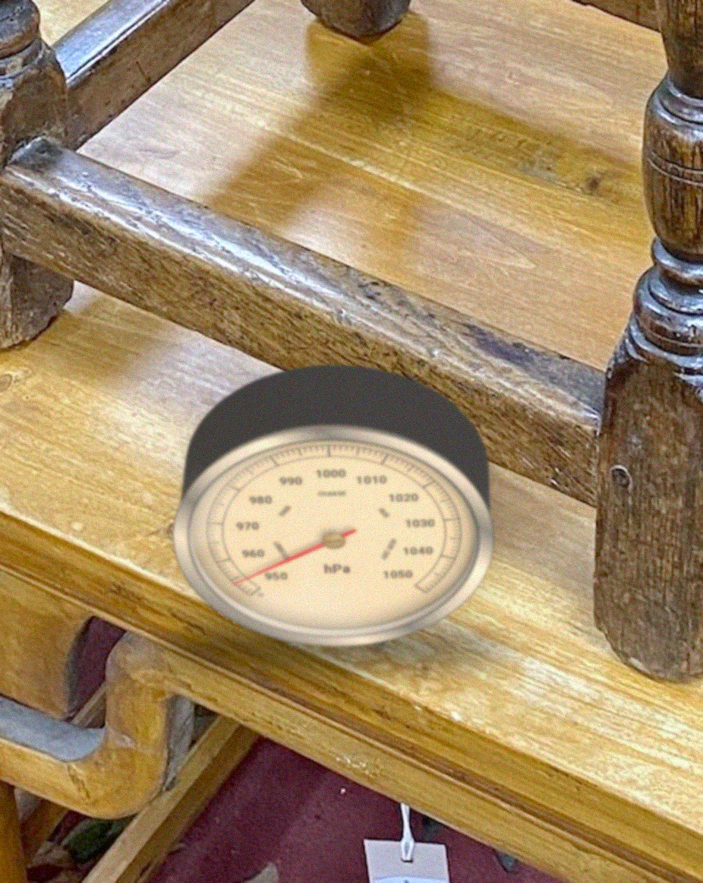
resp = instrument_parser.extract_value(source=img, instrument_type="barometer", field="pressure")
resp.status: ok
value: 955 hPa
